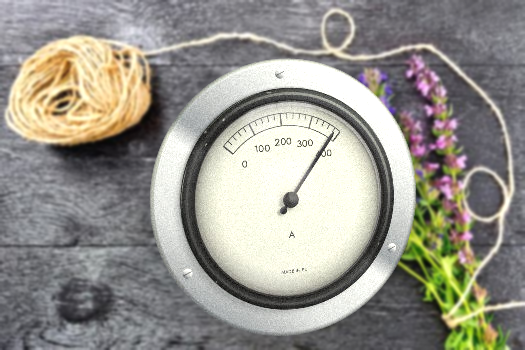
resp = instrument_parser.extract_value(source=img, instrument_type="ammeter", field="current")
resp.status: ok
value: 380 A
